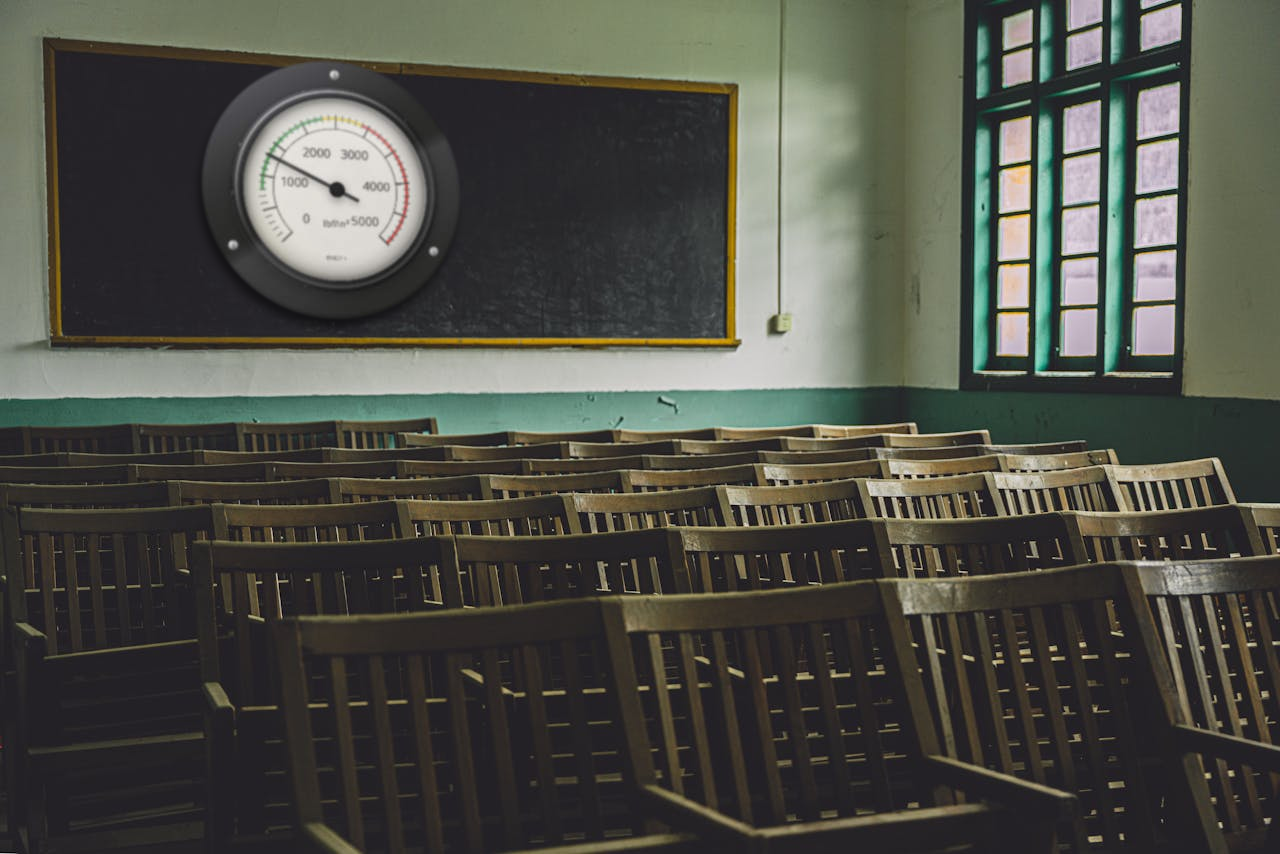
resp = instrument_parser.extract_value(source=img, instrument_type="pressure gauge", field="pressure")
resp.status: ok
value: 1300 psi
